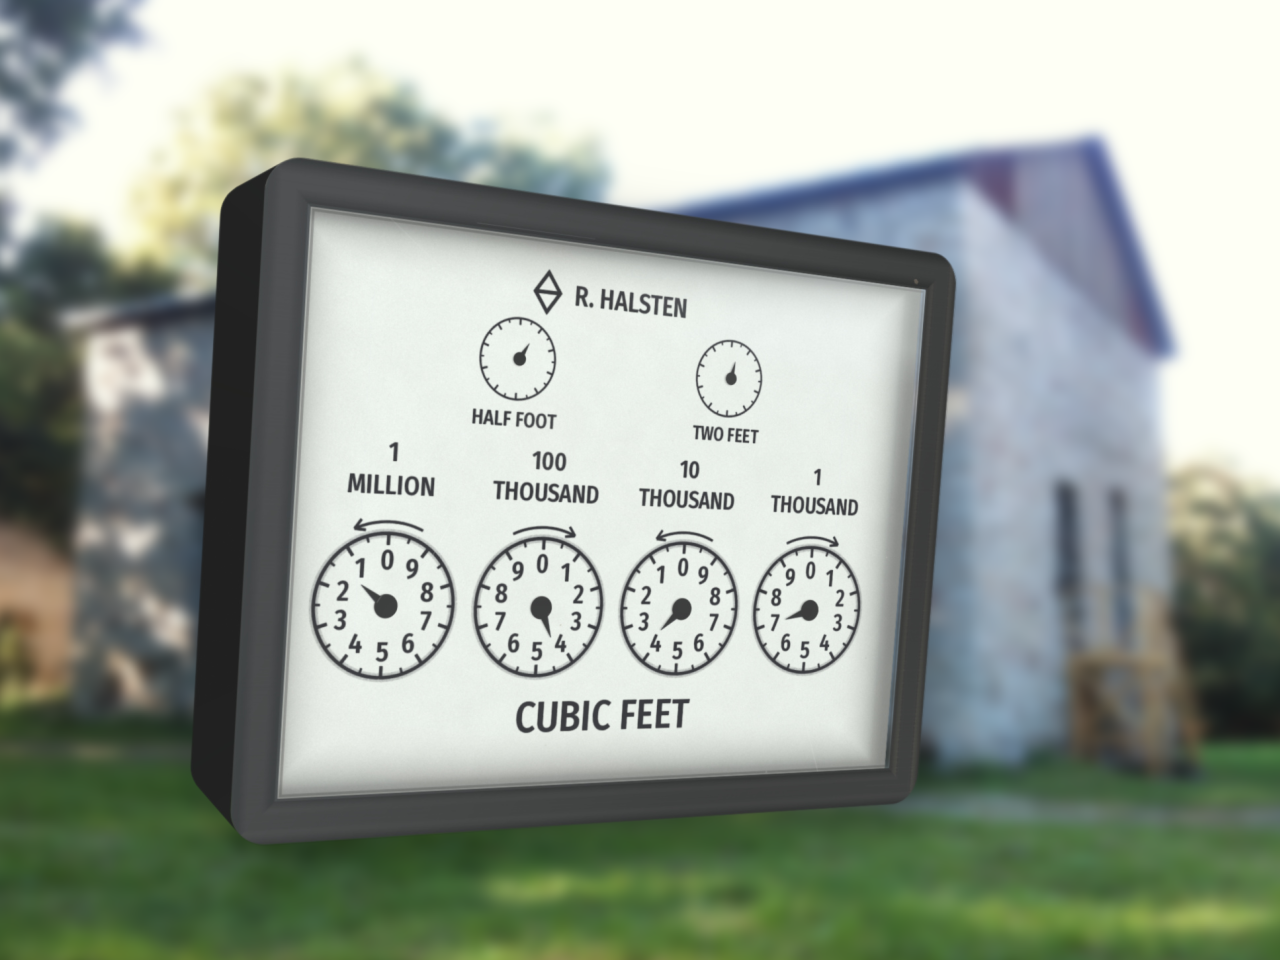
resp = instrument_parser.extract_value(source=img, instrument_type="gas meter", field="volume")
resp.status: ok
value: 143700 ft³
